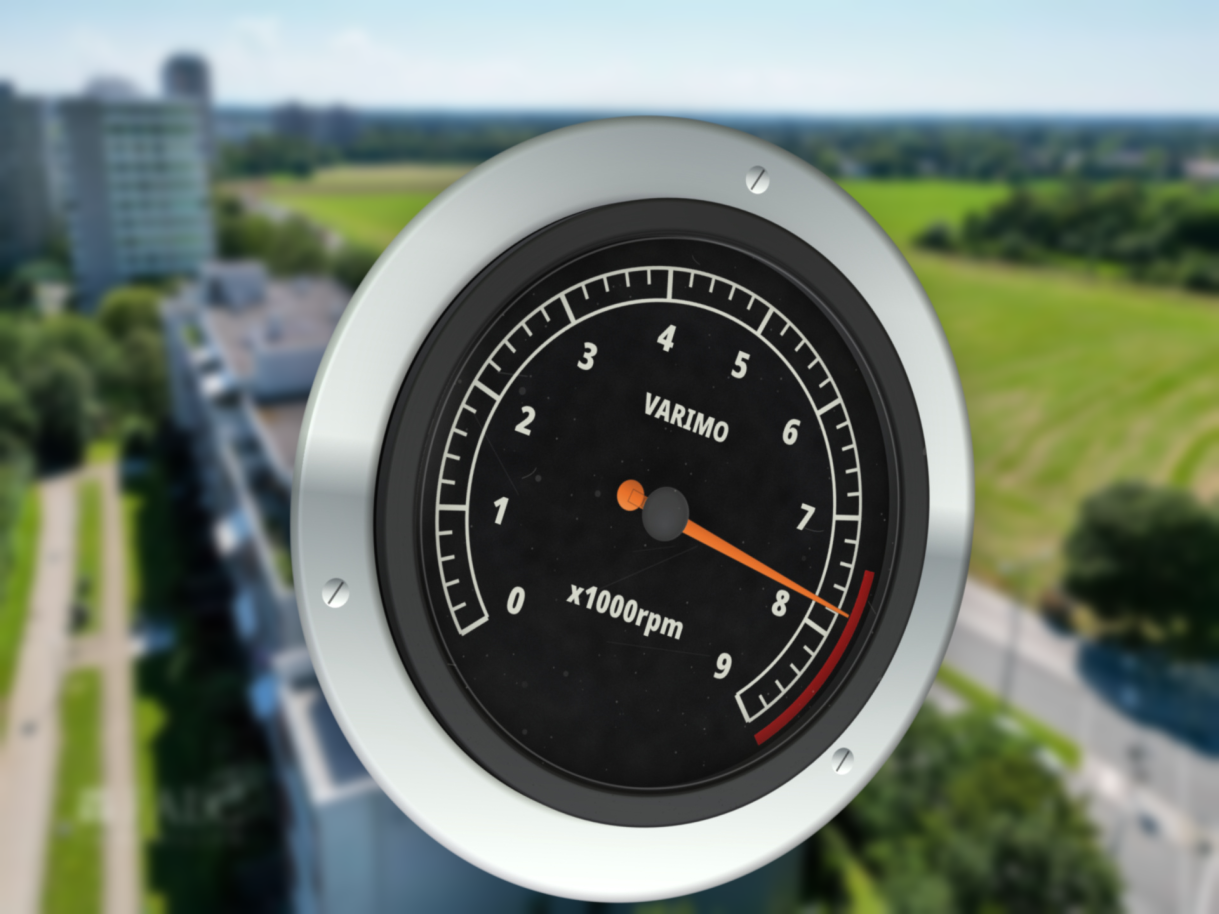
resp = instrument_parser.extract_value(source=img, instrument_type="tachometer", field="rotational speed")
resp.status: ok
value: 7800 rpm
